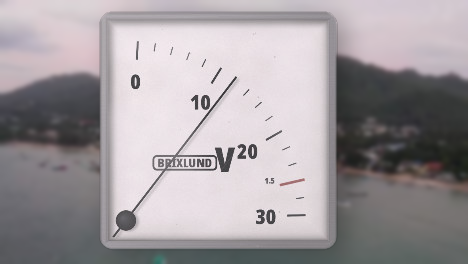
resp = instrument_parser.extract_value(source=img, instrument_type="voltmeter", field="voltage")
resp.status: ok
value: 12 V
